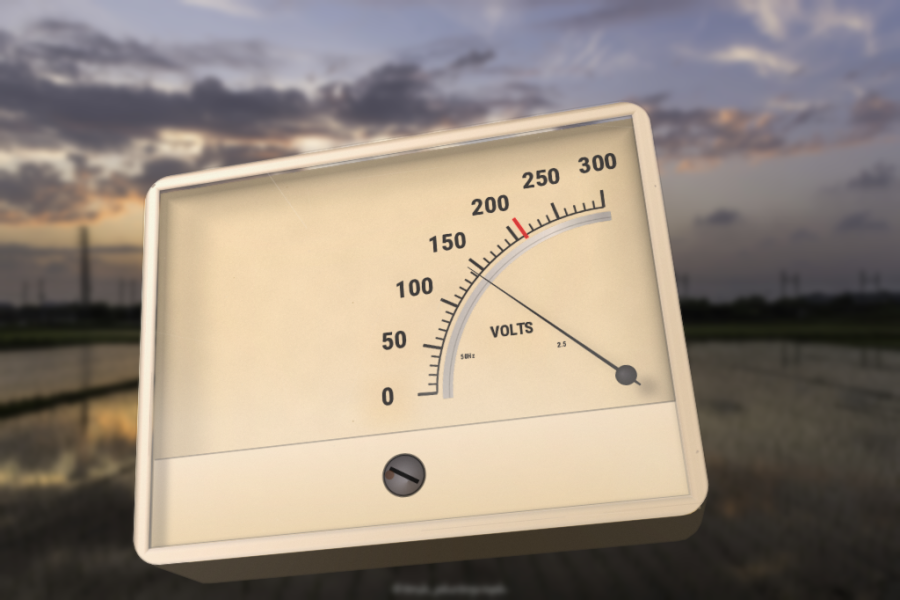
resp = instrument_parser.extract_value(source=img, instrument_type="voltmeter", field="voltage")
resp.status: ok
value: 140 V
